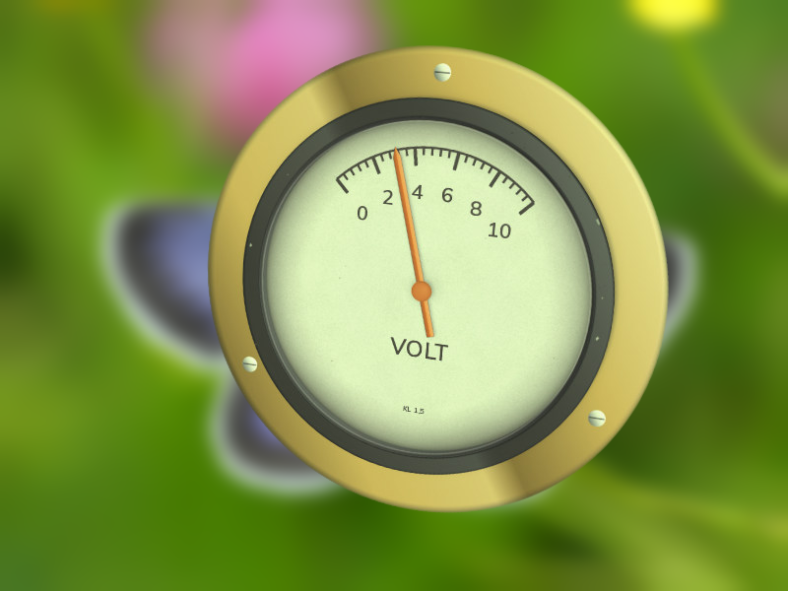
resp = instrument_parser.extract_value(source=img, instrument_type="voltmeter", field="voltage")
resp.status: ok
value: 3.2 V
